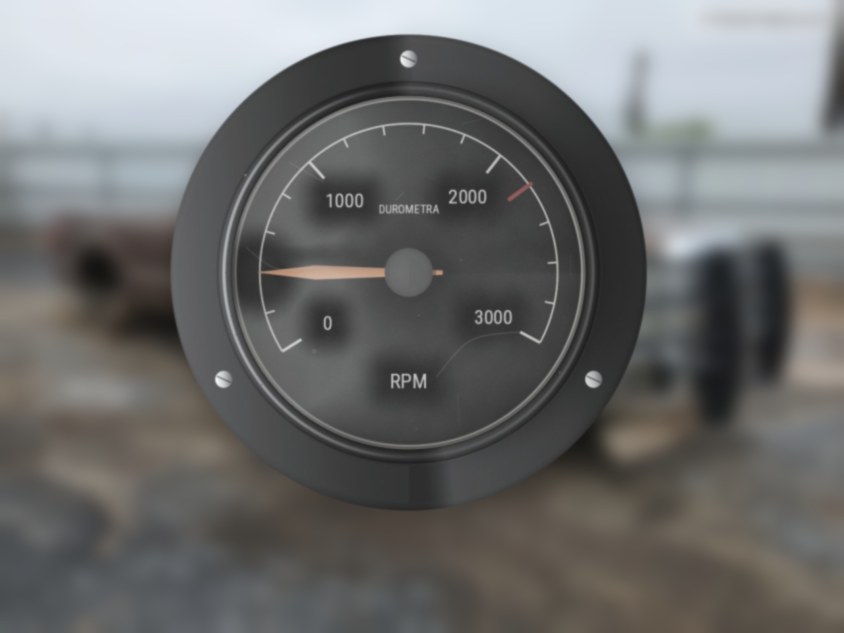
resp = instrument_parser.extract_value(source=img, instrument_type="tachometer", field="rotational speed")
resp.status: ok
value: 400 rpm
